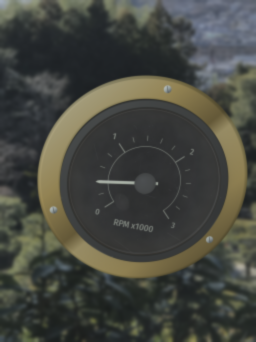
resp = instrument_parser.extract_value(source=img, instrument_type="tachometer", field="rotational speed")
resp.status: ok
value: 400 rpm
